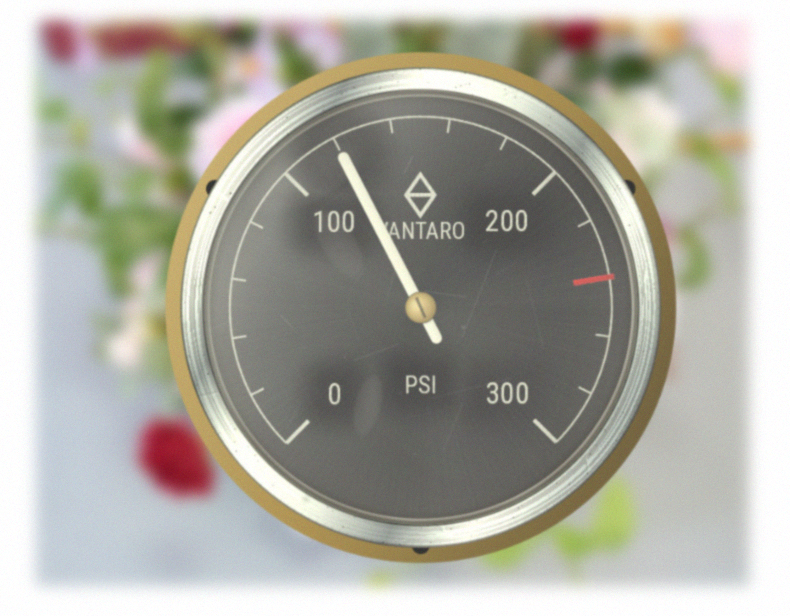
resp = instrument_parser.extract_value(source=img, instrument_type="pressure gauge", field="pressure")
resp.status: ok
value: 120 psi
